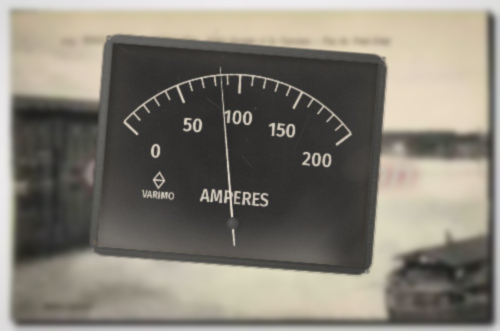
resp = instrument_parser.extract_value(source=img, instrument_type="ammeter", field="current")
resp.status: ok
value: 85 A
